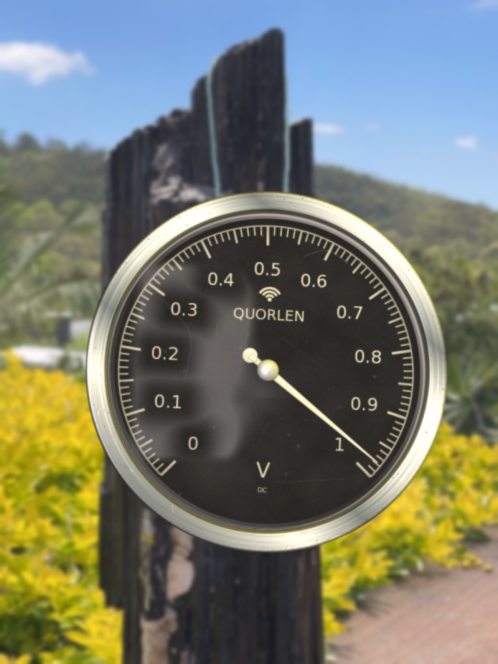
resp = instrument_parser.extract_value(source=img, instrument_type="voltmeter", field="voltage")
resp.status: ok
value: 0.98 V
